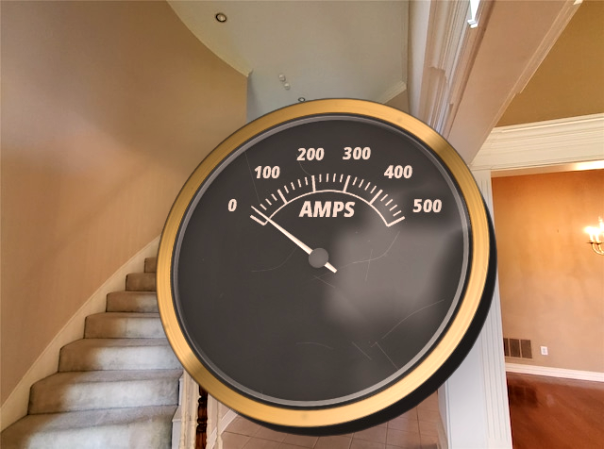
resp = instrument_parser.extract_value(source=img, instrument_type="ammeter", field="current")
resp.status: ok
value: 20 A
